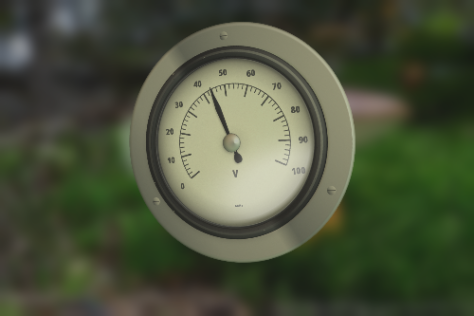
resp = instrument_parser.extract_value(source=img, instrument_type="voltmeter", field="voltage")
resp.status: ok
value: 44 V
